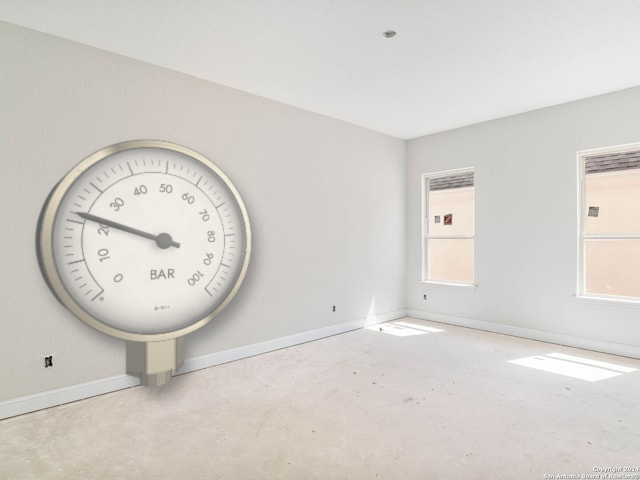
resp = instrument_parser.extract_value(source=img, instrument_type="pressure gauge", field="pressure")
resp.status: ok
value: 22 bar
